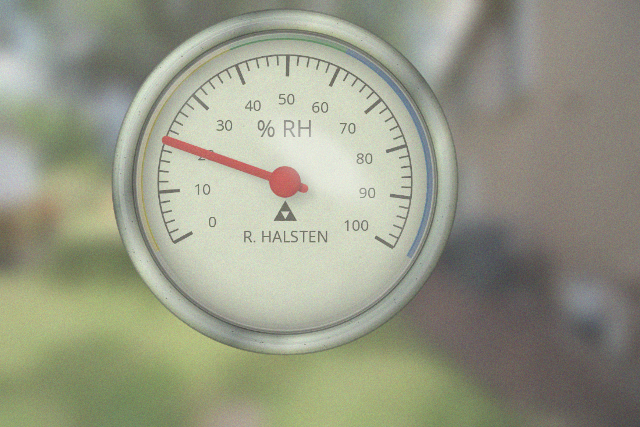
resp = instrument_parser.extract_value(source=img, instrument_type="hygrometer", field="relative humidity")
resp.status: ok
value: 20 %
